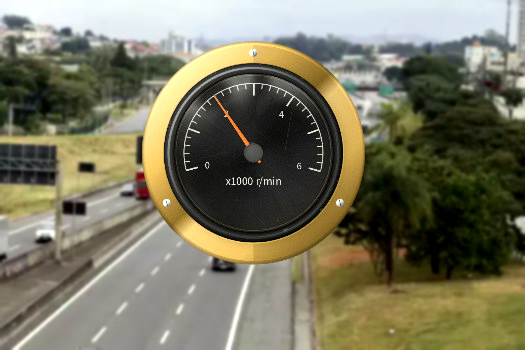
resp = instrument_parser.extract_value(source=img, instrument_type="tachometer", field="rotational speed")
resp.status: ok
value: 2000 rpm
